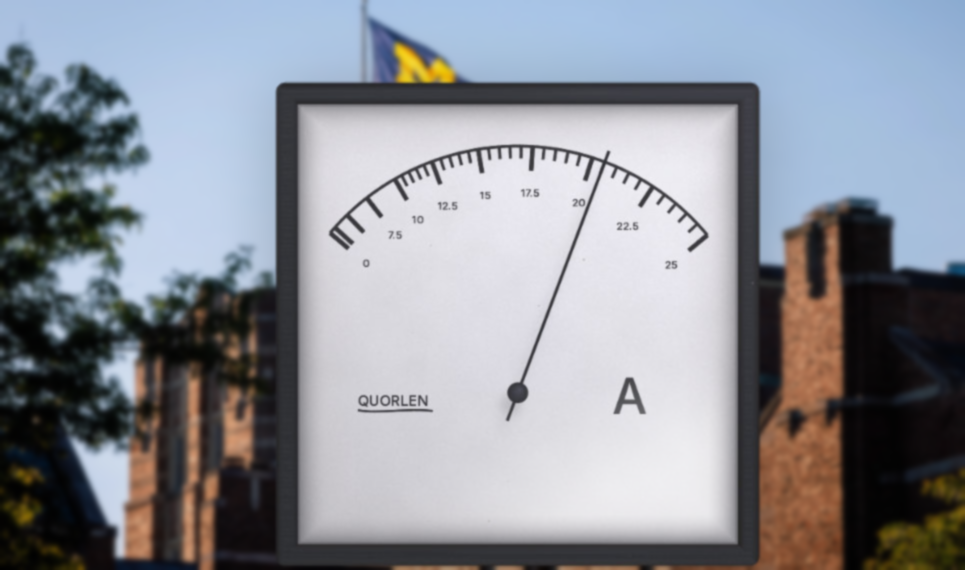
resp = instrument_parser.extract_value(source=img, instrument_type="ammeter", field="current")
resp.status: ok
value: 20.5 A
